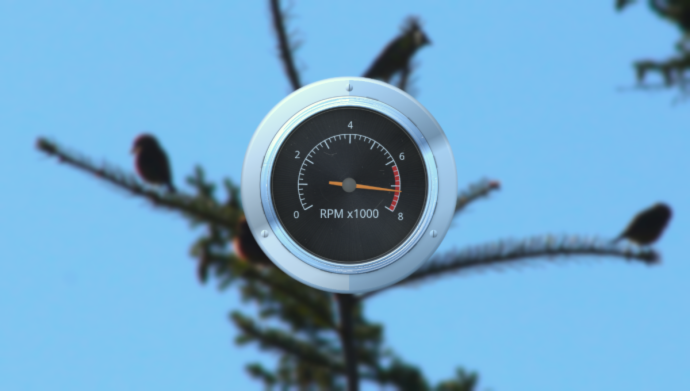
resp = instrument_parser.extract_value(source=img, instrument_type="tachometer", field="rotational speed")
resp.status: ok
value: 7200 rpm
